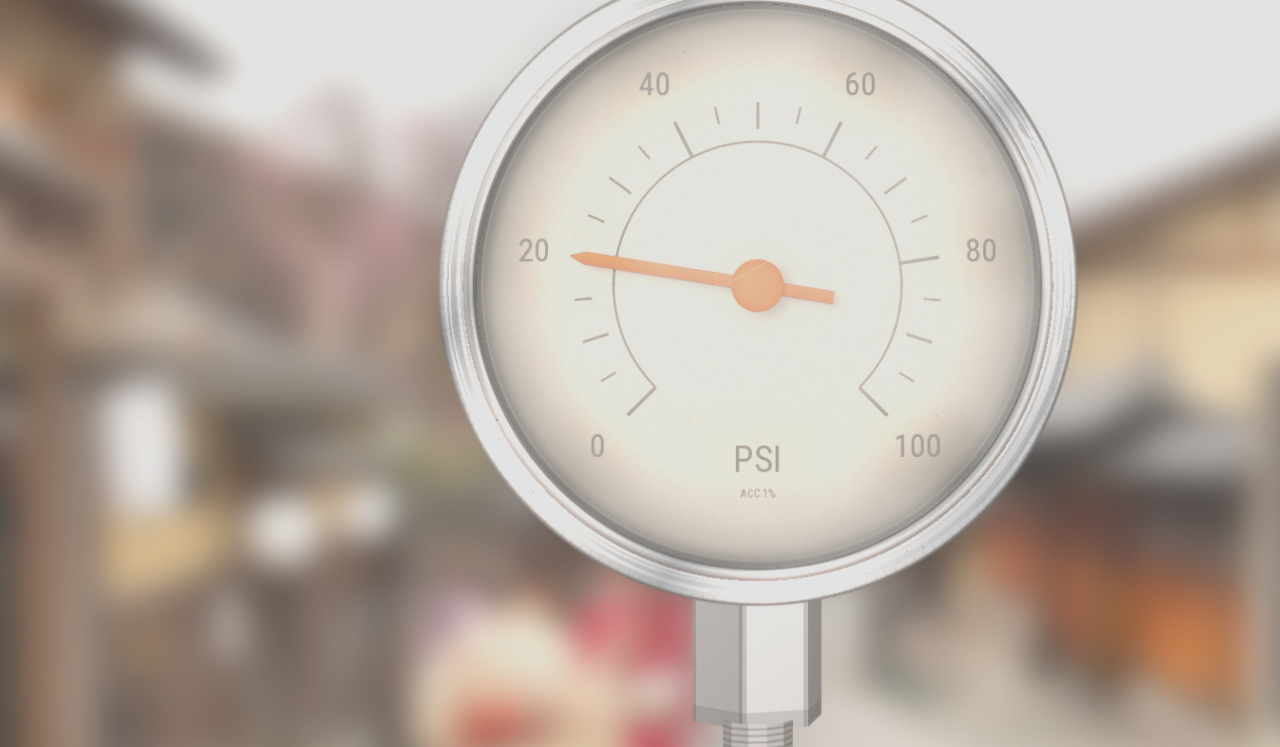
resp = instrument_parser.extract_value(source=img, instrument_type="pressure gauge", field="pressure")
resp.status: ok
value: 20 psi
